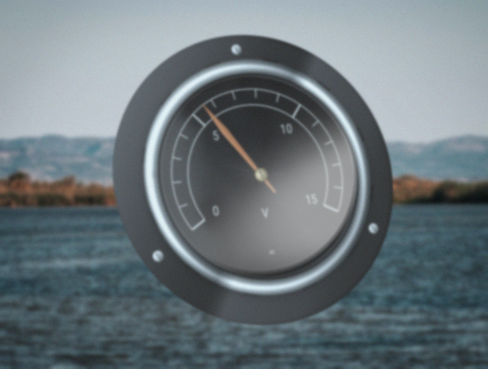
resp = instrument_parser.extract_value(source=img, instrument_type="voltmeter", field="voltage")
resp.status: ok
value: 5.5 V
